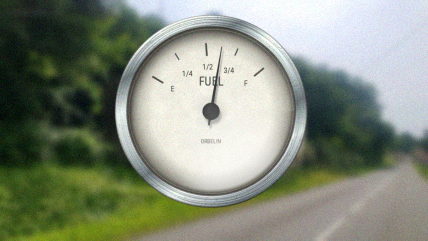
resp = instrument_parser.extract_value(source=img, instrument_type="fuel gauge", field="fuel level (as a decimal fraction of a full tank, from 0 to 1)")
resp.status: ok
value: 0.625
